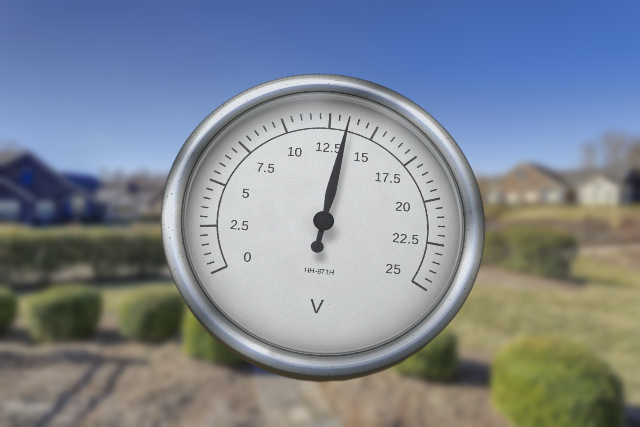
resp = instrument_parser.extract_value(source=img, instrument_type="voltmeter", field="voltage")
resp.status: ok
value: 13.5 V
